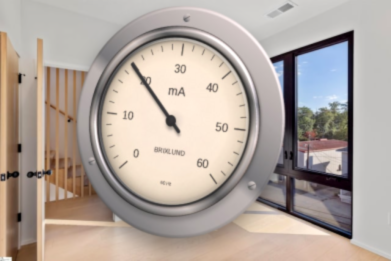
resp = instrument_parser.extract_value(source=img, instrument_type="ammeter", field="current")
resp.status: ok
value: 20 mA
